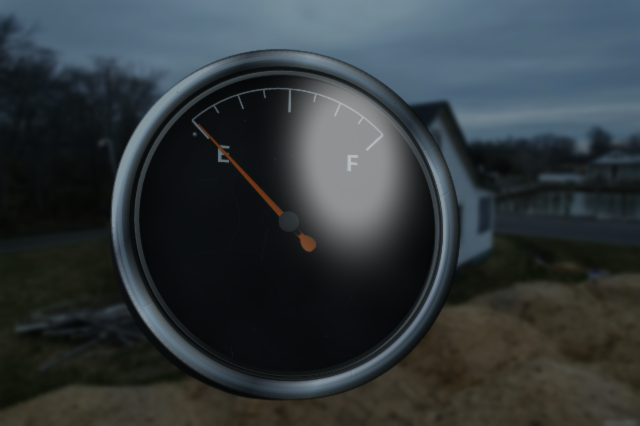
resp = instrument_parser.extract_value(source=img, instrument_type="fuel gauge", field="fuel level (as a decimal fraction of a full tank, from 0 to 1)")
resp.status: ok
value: 0
